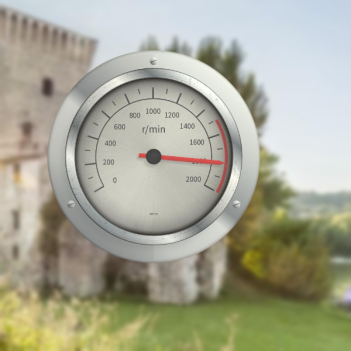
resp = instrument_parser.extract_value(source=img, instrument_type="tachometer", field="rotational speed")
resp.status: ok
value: 1800 rpm
